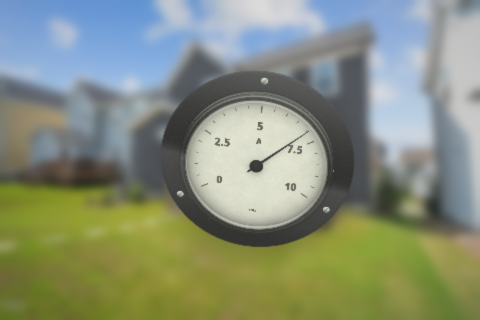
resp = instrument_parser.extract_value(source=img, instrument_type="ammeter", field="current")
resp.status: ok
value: 7 A
